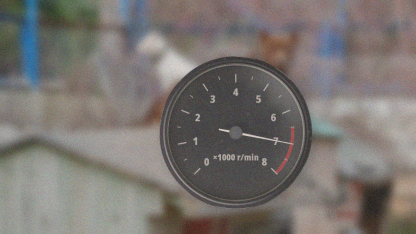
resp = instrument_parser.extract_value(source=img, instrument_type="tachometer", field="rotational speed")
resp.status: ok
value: 7000 rpm
